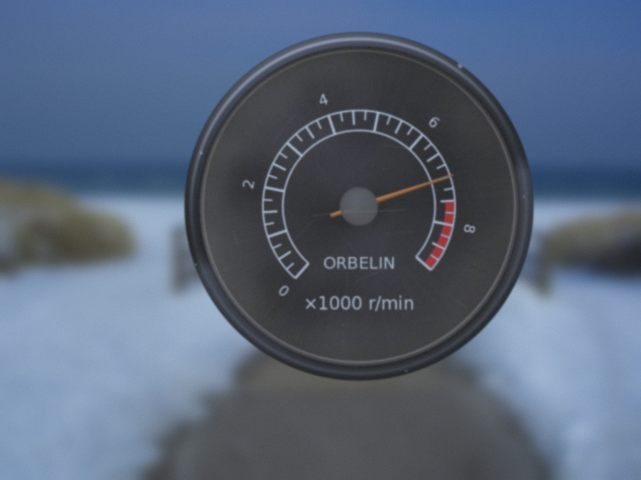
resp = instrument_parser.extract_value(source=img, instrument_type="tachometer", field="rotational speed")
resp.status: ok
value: 7000 rpm
